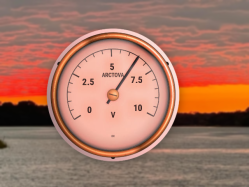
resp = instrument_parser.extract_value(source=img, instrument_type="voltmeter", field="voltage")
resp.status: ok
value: 6.5 V
